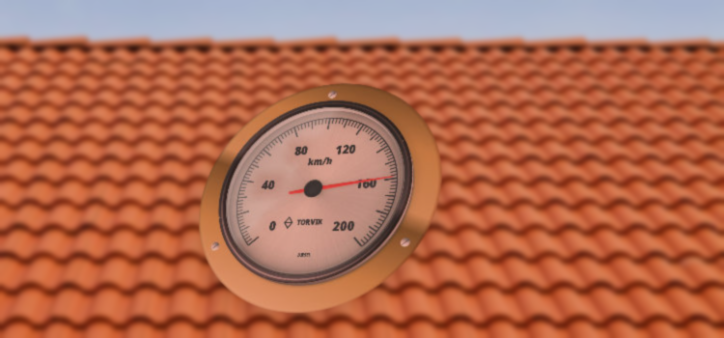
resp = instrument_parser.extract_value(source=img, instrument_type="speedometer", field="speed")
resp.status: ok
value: 160 km/h
